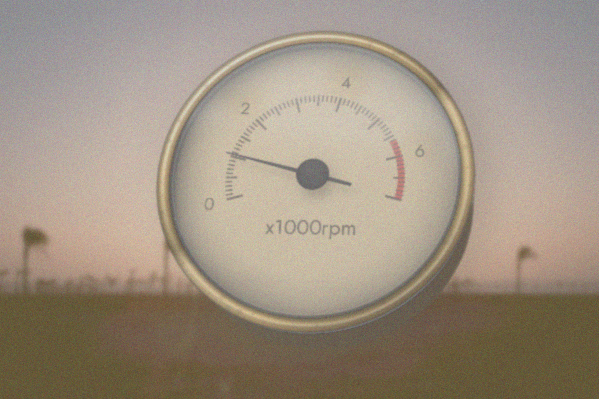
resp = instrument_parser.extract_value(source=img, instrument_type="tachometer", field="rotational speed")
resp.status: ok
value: 1000 rpm
